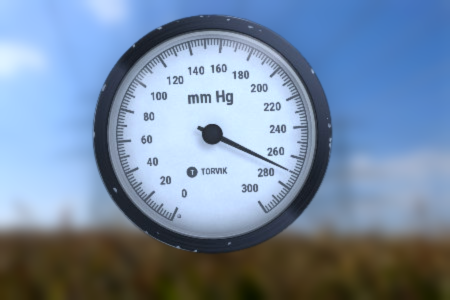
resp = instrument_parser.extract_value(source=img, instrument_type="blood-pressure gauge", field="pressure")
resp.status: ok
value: 270 mmHg
